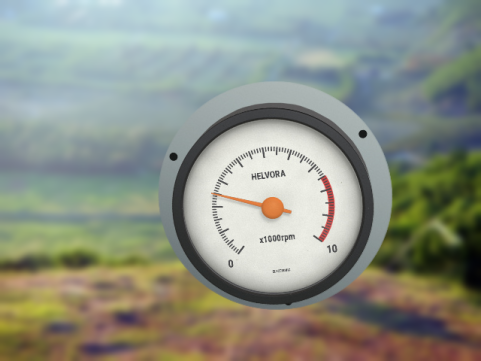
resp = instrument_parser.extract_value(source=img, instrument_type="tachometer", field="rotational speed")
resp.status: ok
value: 2500 rpm
